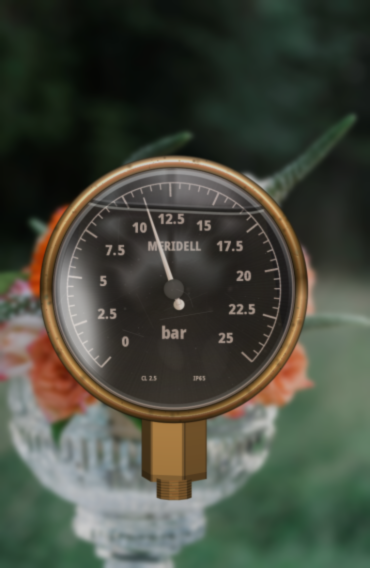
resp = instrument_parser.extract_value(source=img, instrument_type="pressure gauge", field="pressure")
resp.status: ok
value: 11 bar
